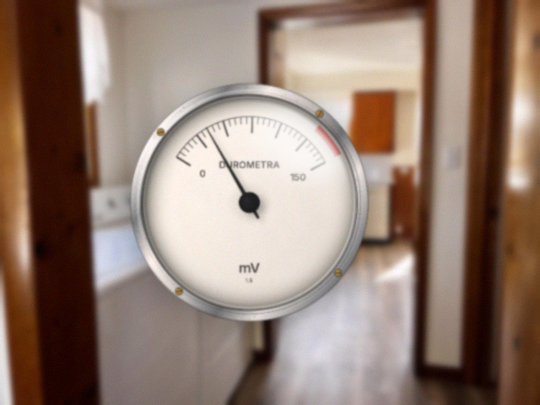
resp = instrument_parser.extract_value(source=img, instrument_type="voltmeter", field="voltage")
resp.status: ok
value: 35 mV
